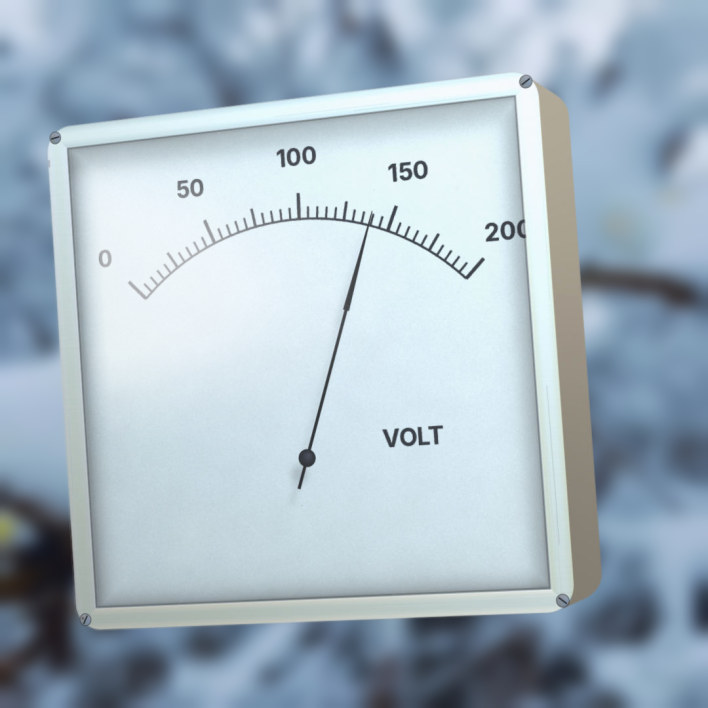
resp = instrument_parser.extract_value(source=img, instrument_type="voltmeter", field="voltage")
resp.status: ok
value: 140 V
